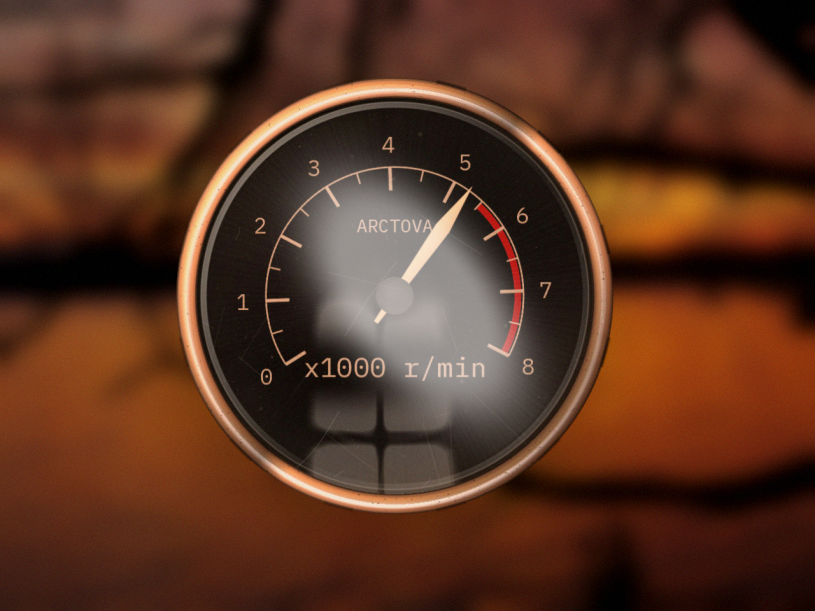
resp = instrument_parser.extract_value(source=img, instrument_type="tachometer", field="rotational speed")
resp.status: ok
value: 5250 rpm
